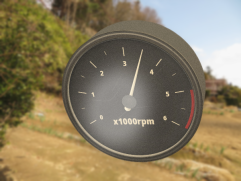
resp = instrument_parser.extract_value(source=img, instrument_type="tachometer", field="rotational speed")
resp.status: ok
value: 3500 rpm
